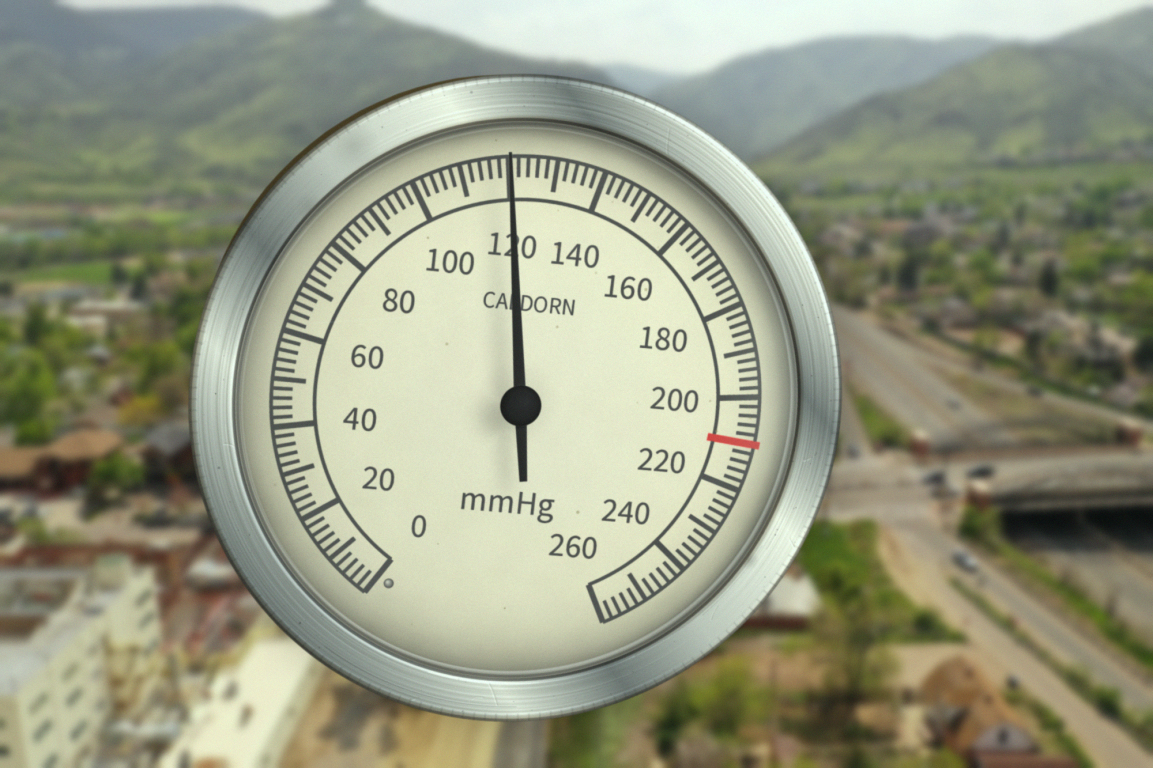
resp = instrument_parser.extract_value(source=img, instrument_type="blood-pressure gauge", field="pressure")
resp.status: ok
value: 120 mmHg
